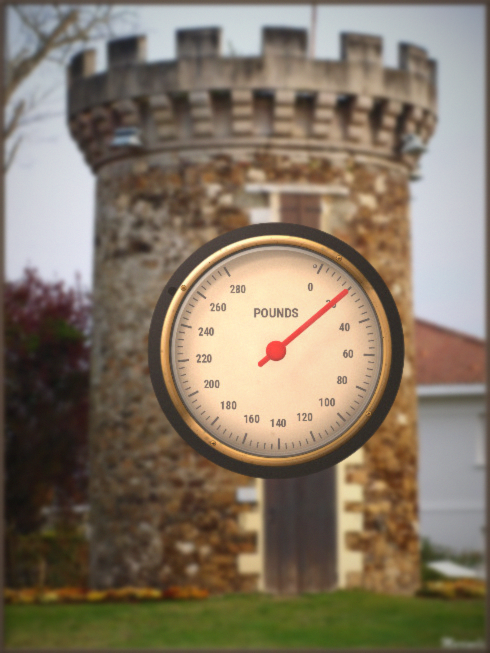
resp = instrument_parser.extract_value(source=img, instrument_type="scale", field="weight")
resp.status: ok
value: 20 lb
